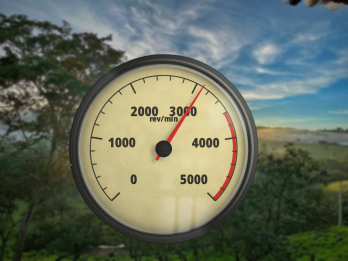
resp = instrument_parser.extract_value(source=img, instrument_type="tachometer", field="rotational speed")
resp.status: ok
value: 3100 rpm
